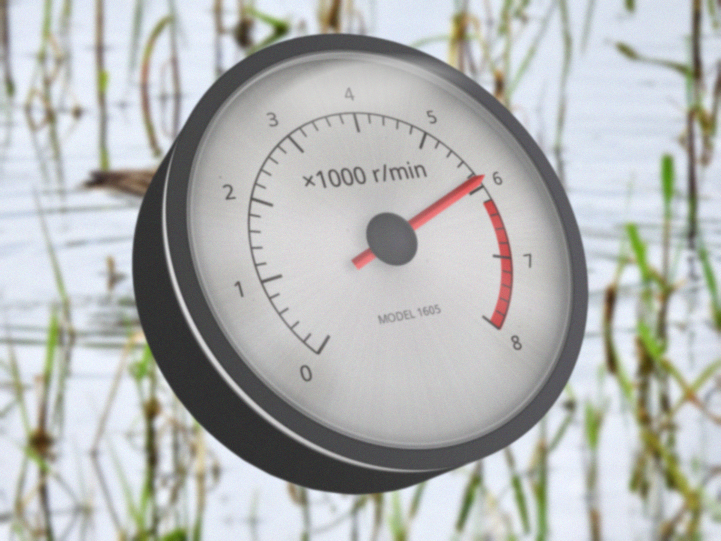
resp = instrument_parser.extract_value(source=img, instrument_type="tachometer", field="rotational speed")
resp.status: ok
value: 5900 rpm
